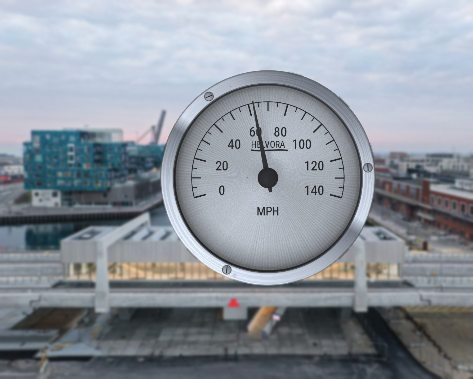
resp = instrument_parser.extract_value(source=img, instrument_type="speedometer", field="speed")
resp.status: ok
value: 62.5 mph
